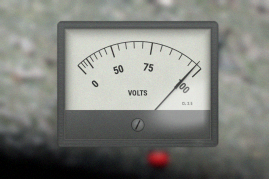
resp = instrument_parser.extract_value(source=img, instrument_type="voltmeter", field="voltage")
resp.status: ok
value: 97.5 V
